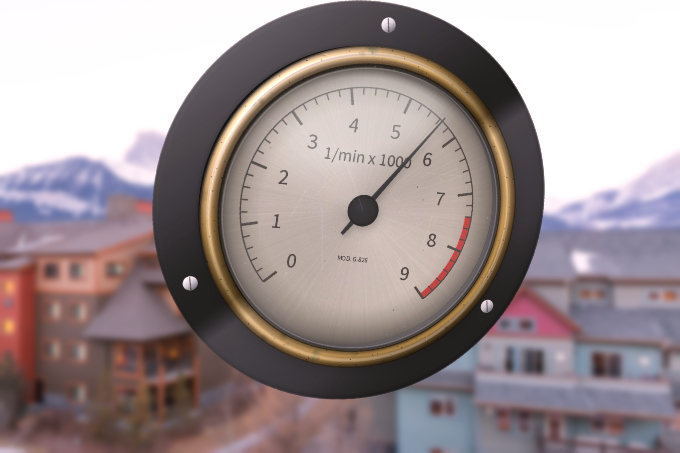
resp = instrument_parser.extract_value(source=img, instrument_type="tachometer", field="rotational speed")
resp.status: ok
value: 5600 rpm
